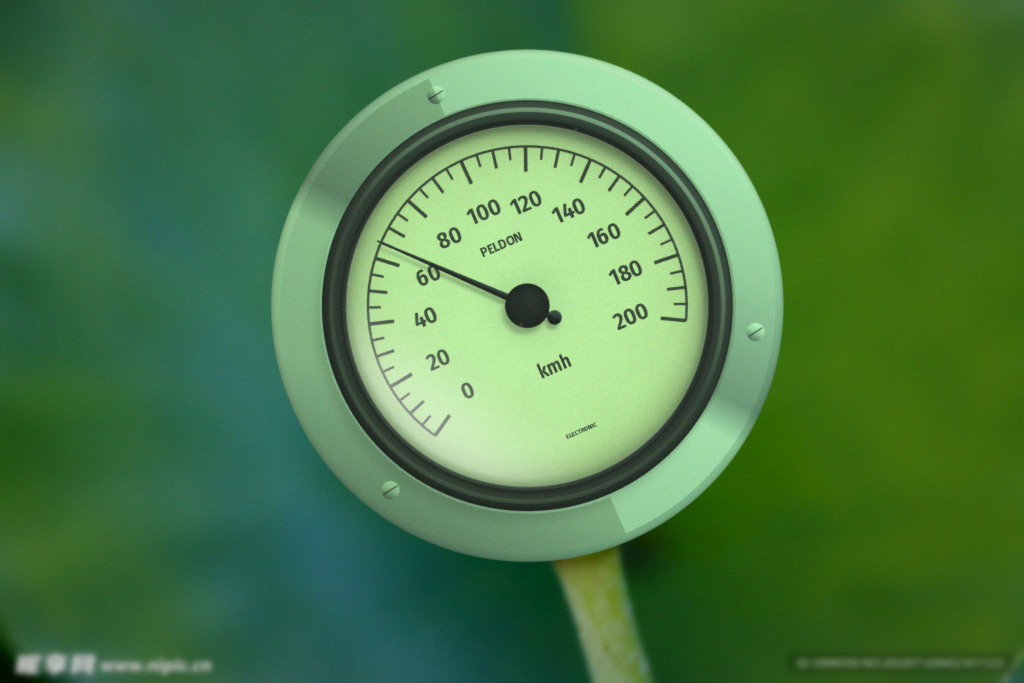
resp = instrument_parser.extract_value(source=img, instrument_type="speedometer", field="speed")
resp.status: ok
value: 65 km/h
